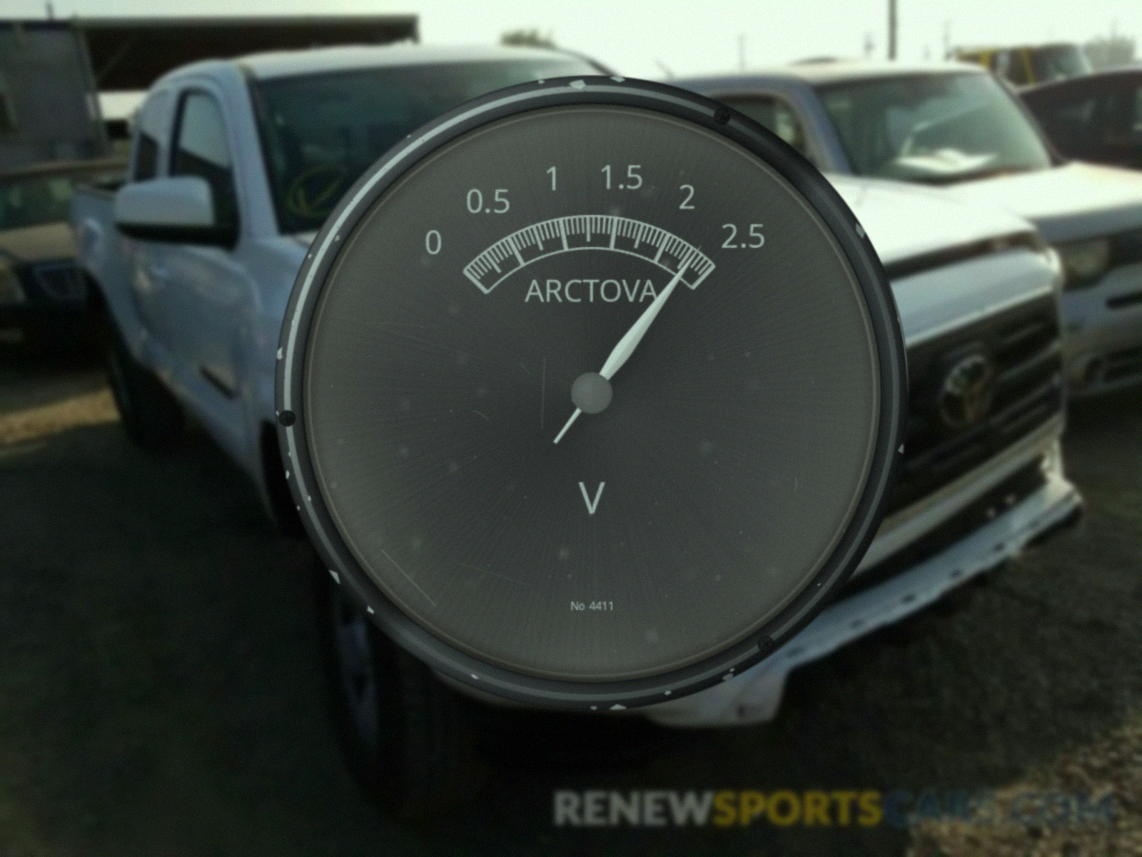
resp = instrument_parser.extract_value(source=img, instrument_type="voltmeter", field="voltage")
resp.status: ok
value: 2.3 V
